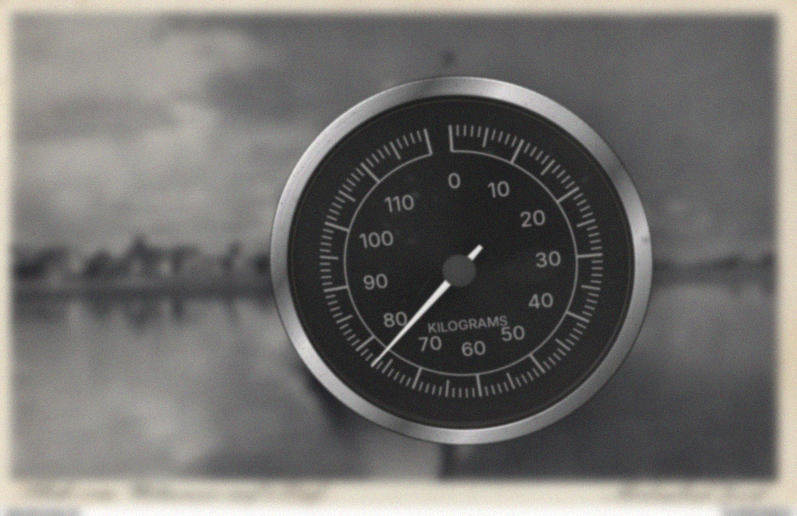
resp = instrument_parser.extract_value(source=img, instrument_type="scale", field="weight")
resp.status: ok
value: 77 kg
